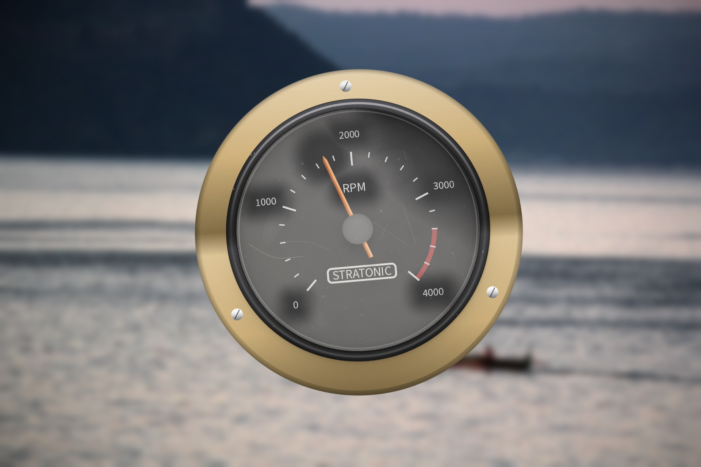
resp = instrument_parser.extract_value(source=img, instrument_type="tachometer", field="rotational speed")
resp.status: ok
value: 1700 rpm
